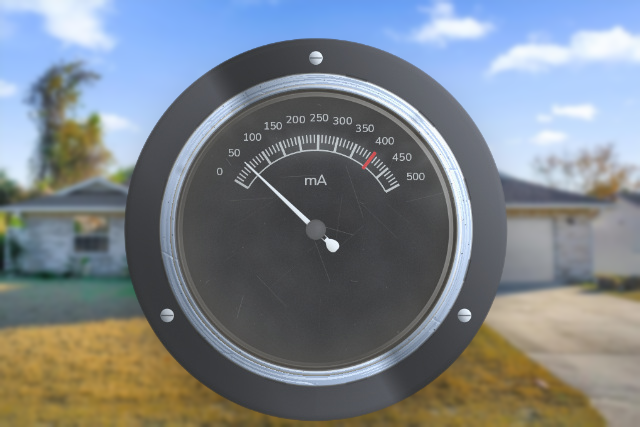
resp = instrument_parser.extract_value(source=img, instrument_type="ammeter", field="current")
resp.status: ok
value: 50 mA
